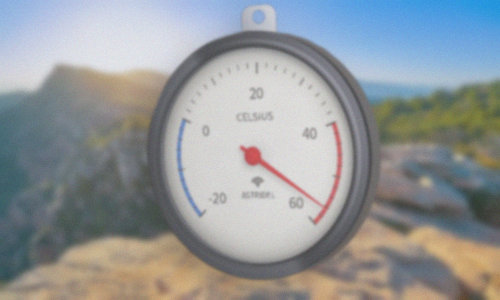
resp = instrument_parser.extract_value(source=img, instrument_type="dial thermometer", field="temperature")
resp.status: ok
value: 56 °C
